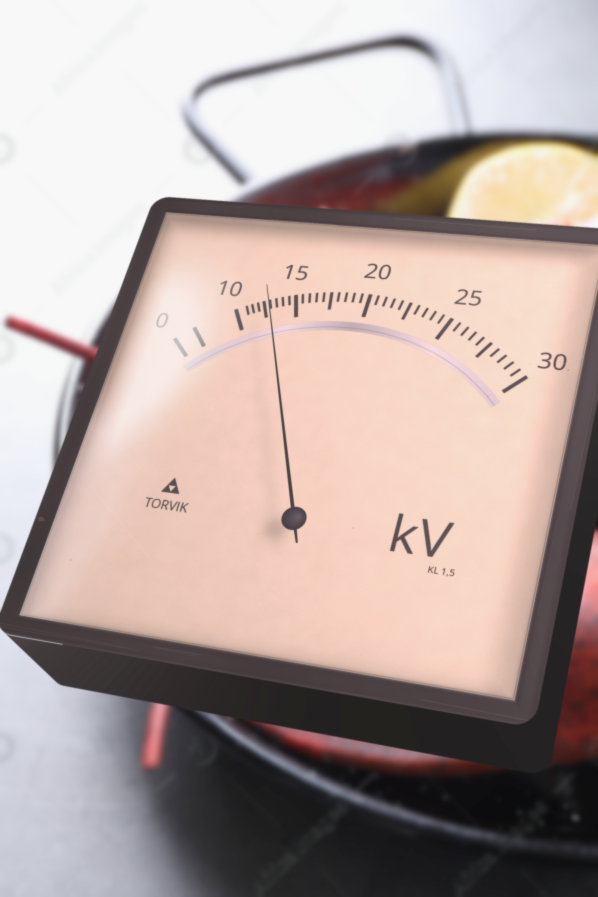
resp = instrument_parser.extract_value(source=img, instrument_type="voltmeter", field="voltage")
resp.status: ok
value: 13 kV
